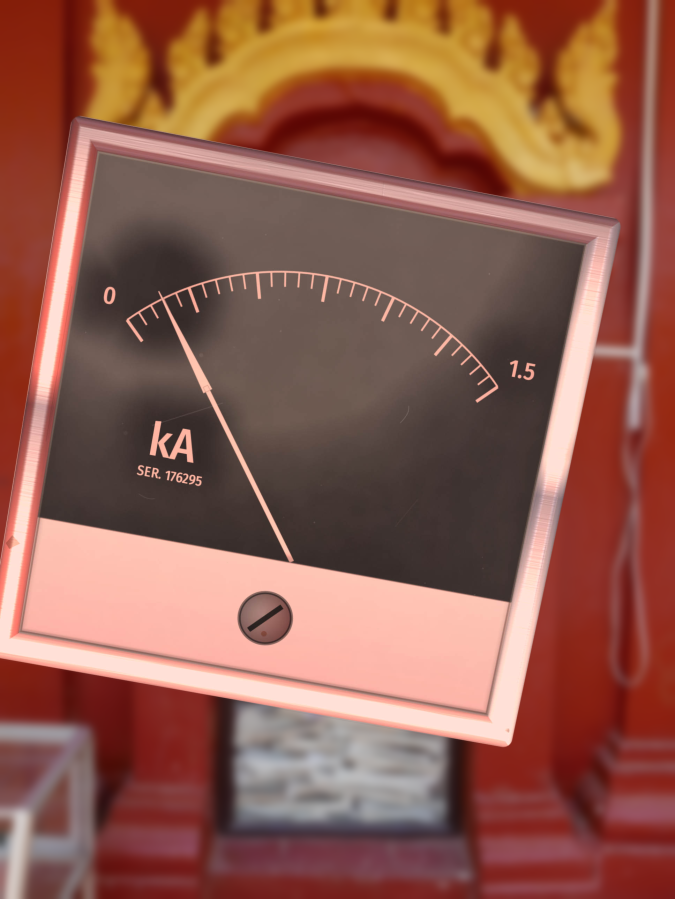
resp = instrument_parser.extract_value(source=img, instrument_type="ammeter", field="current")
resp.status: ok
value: 0.15 kA
